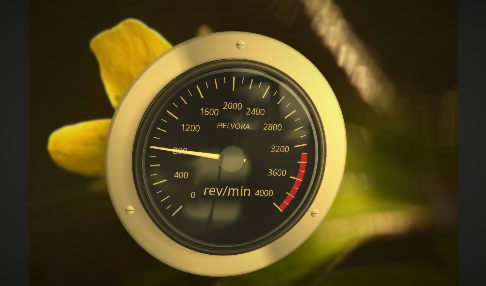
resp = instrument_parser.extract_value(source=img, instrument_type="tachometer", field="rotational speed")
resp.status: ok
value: 800 rpm
